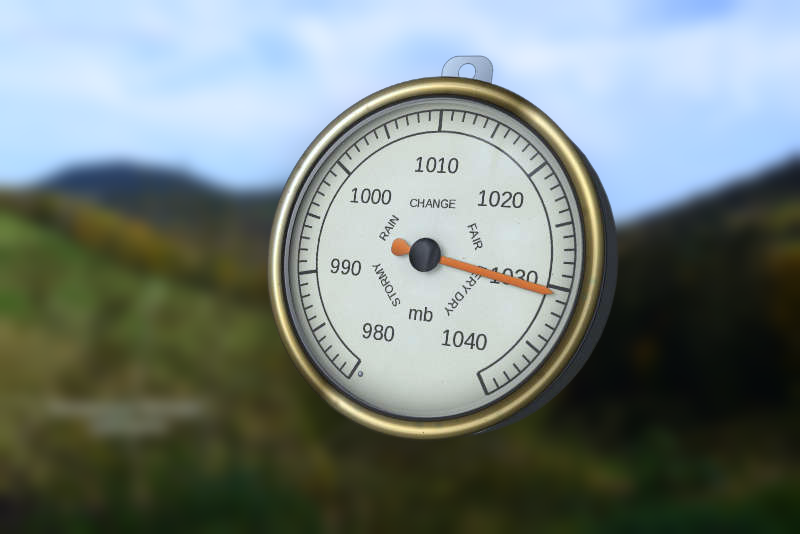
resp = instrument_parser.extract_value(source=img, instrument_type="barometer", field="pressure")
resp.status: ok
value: 1030.5 mbar
